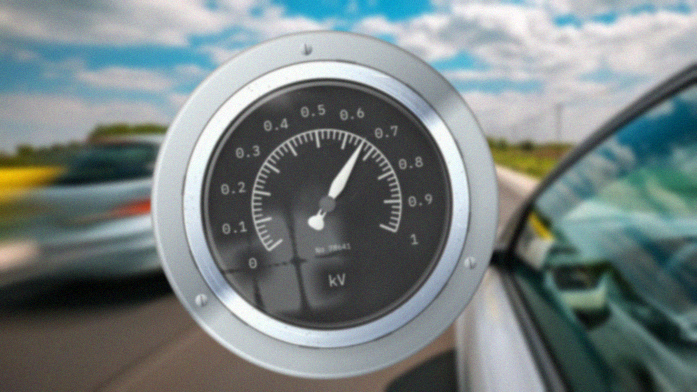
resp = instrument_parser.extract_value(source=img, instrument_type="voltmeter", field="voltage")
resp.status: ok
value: 0.66 kV
